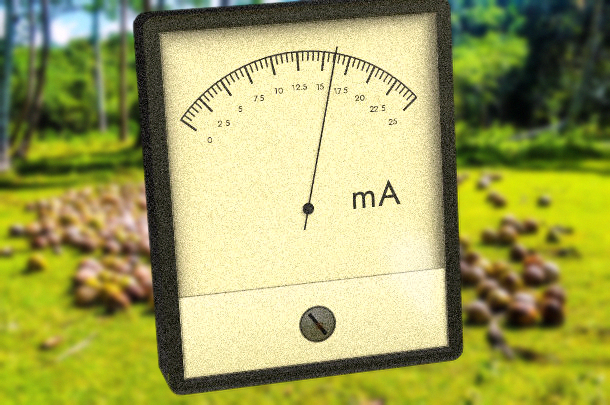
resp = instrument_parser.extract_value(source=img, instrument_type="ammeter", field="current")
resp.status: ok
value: 16 mA
